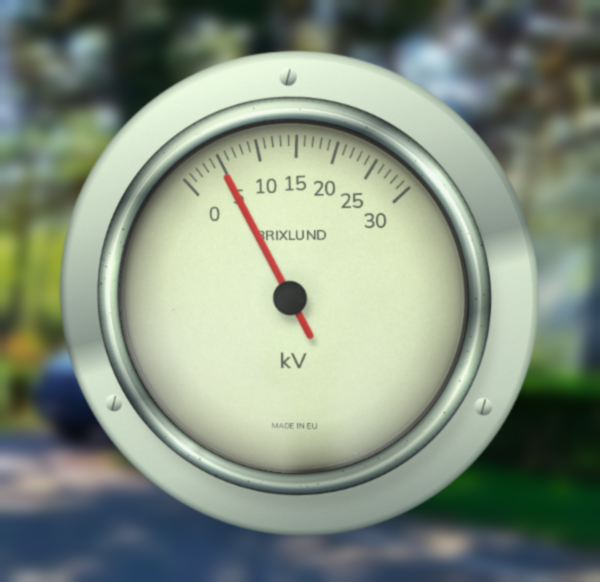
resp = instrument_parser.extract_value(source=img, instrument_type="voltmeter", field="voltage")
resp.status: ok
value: 5 kV
